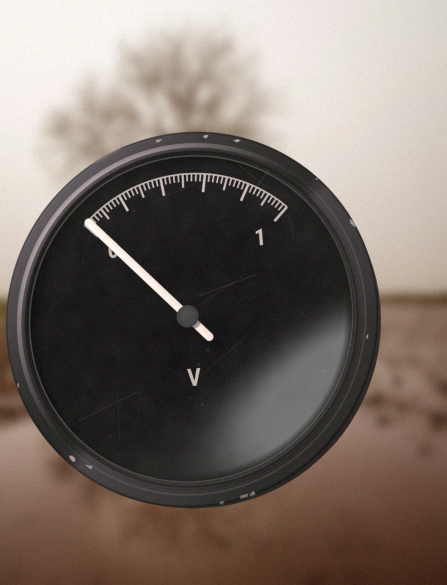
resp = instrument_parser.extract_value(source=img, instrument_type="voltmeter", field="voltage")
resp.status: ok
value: 0.02 V
